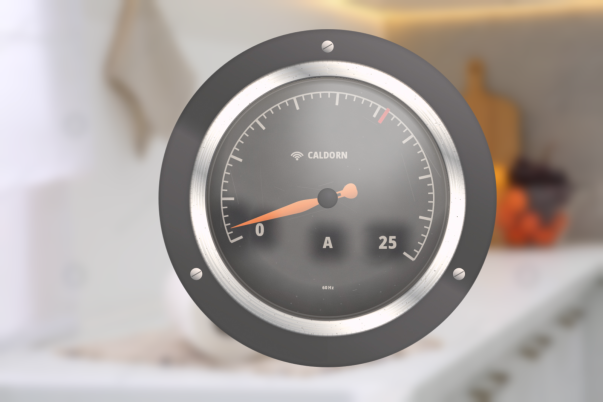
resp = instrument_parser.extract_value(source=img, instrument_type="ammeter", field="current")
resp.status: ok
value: 0.75 A
